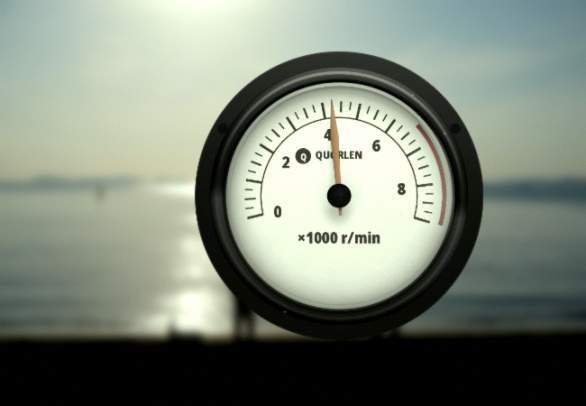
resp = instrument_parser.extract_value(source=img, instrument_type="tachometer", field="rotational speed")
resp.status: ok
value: 4250 rpm
